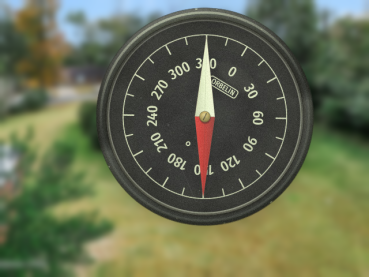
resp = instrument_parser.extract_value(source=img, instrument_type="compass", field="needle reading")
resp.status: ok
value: 150 °
